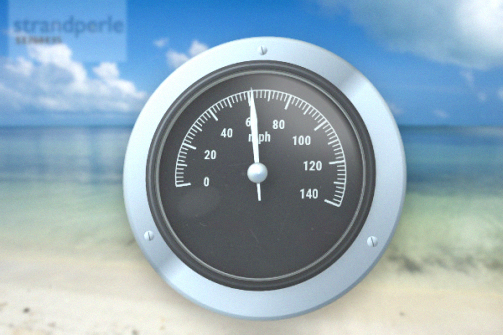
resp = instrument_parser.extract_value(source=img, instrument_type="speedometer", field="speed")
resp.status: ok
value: 62 mph
